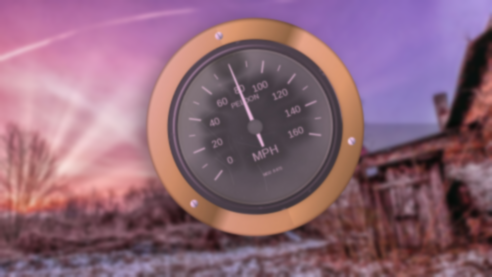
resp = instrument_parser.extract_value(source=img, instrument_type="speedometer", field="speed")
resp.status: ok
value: 80 mph
